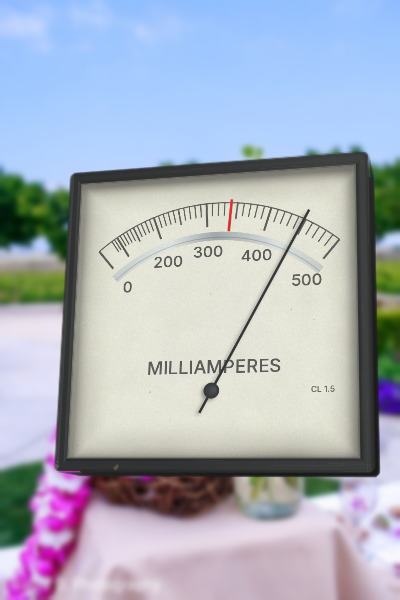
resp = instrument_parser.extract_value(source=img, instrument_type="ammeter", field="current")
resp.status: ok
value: 450 mA
